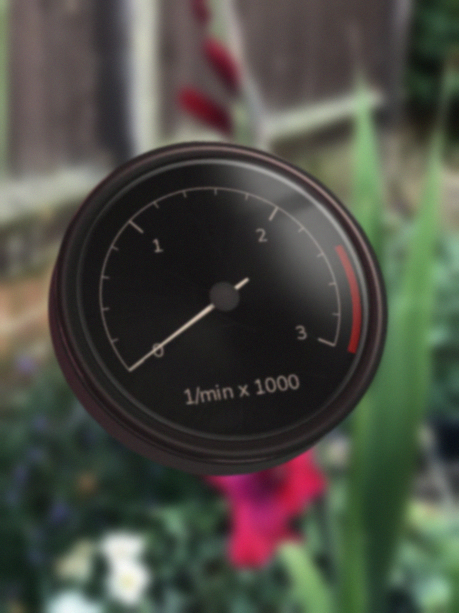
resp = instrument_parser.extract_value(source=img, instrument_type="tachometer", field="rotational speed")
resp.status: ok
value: 0 rpm
